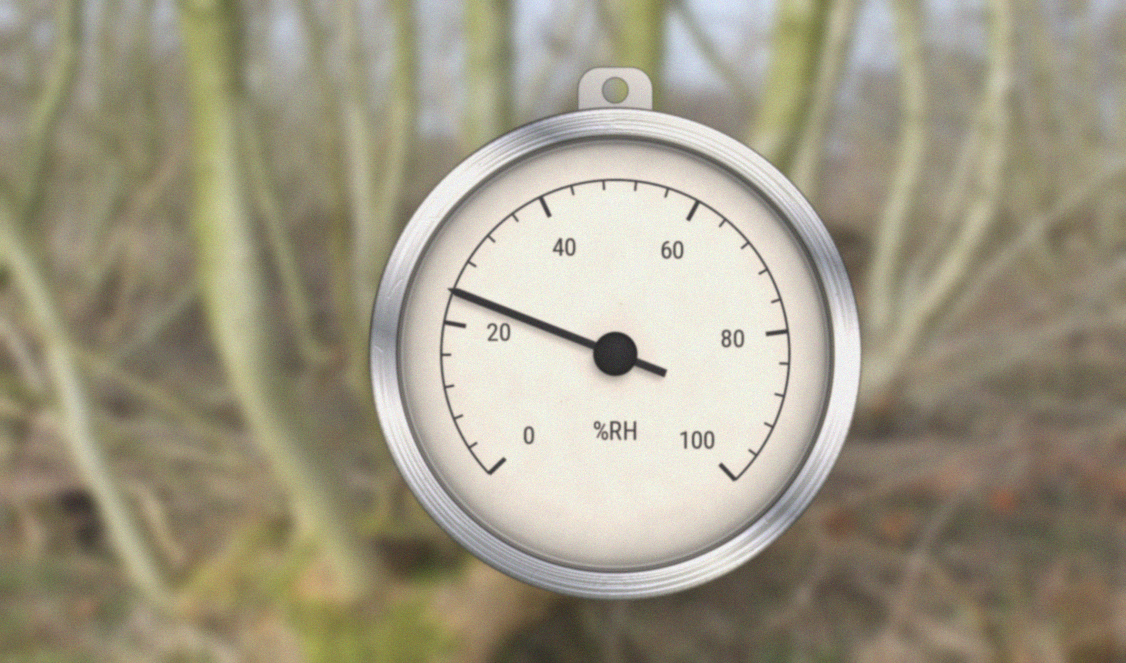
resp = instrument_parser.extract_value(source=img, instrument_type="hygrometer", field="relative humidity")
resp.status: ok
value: 24 %
